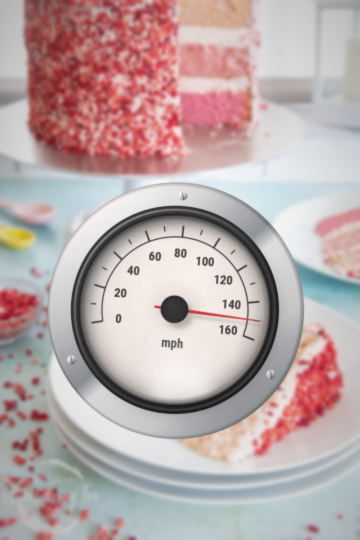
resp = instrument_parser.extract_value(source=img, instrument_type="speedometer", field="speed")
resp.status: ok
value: 150 mph
